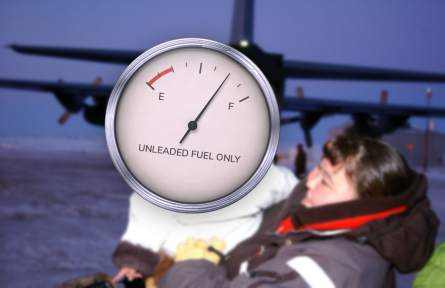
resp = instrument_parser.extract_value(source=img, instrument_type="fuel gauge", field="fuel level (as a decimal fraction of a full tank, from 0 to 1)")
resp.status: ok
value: 0.75
